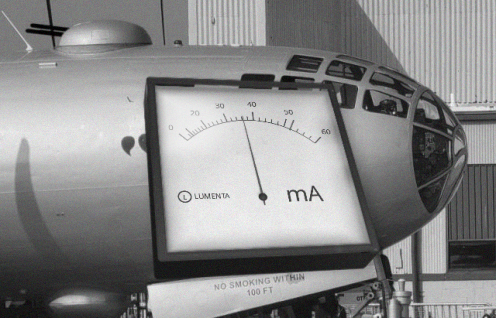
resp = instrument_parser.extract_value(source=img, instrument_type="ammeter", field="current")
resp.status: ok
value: 36 mA
